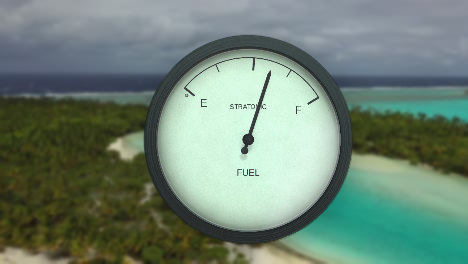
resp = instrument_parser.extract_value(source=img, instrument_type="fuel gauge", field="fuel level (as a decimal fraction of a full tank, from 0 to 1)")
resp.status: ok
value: 0.625
